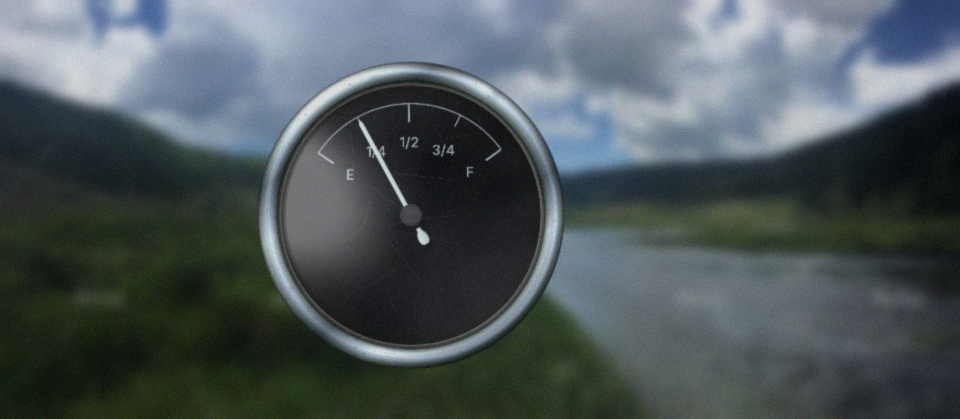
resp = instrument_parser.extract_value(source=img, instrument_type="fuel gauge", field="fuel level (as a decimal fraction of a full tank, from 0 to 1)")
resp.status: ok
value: 0.25
